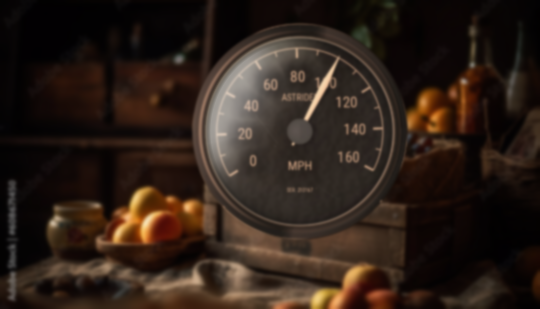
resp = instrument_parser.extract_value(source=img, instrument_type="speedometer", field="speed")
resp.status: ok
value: 100 mph
